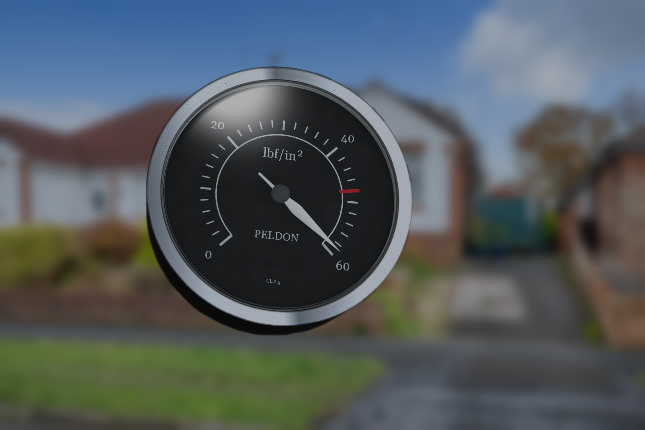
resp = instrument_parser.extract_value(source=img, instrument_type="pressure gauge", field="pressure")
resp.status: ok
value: 59 psi
